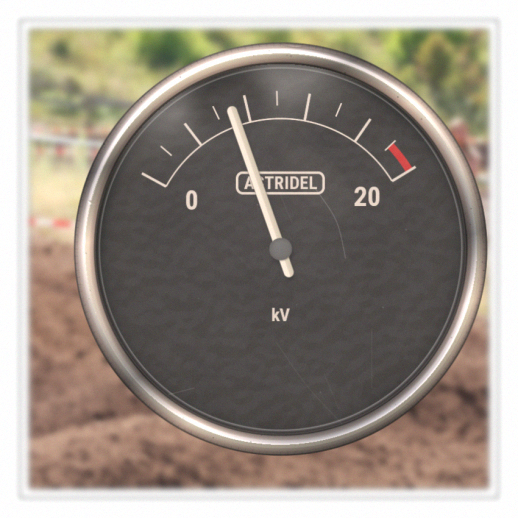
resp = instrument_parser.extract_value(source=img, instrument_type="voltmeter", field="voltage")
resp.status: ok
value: 7 kV
